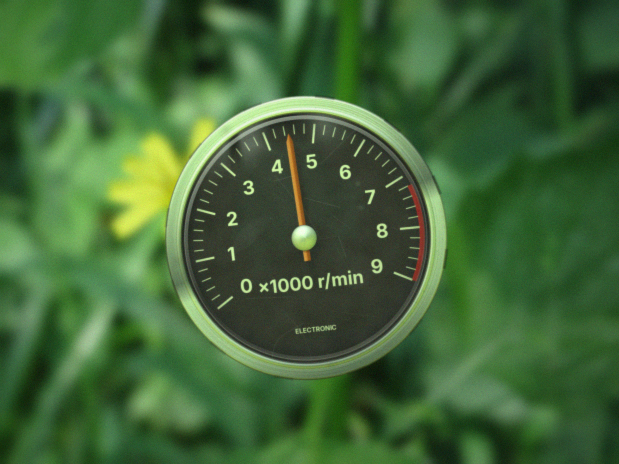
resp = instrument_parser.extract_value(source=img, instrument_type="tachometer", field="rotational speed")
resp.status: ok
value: 4500 rpm
